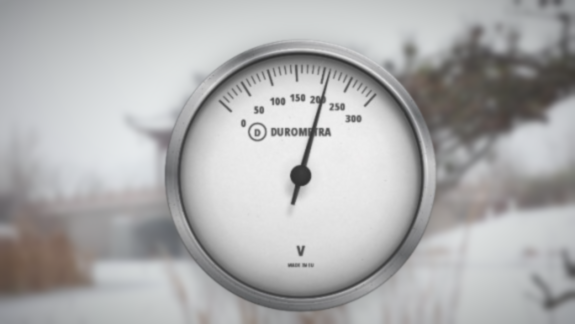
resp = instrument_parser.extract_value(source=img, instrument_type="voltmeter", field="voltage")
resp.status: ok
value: 210 V
